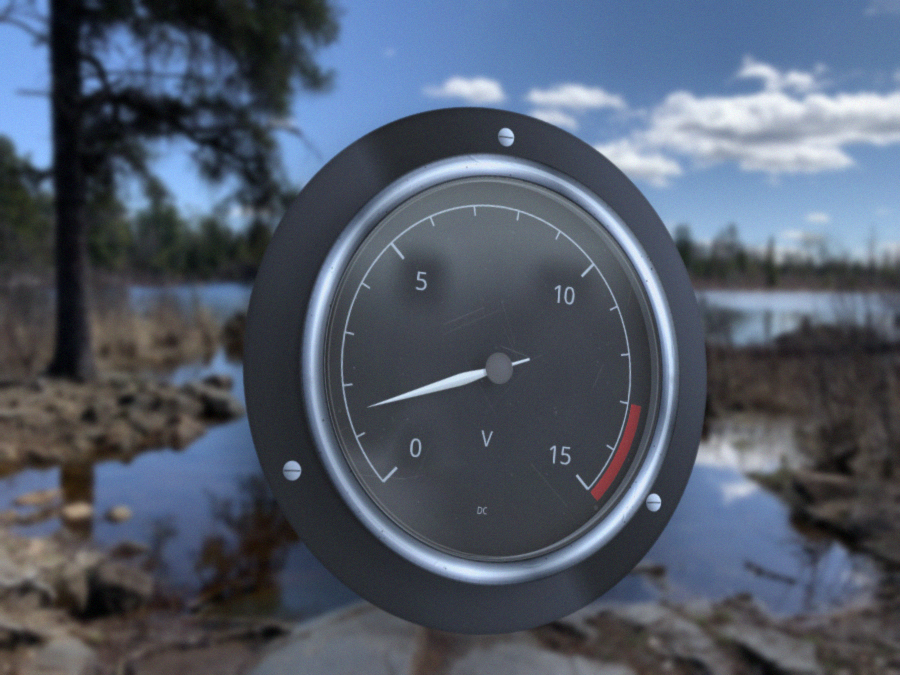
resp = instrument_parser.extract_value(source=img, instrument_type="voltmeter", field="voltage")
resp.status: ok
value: 1.5 V
